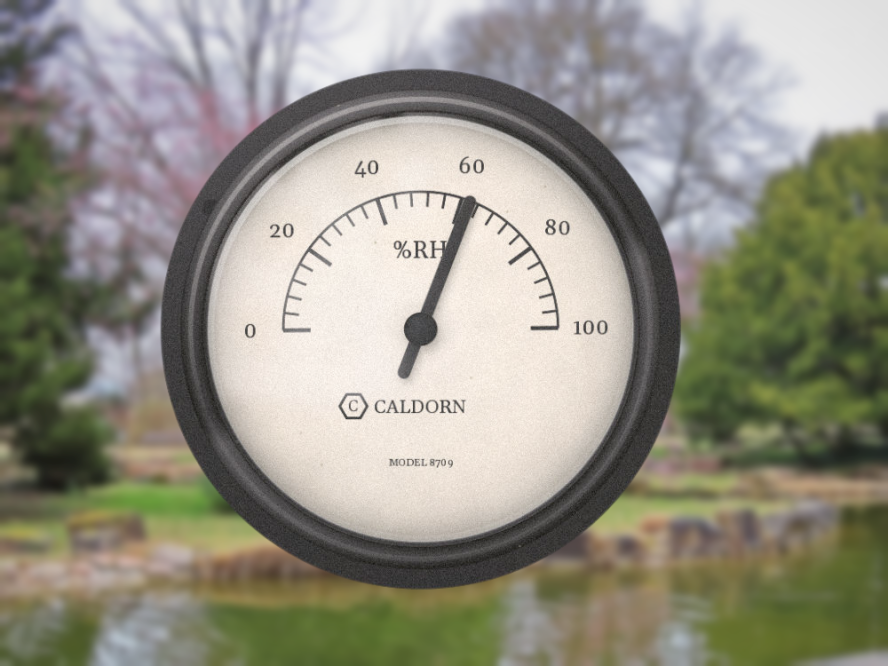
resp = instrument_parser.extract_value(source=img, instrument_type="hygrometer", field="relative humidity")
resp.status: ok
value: 62 %
